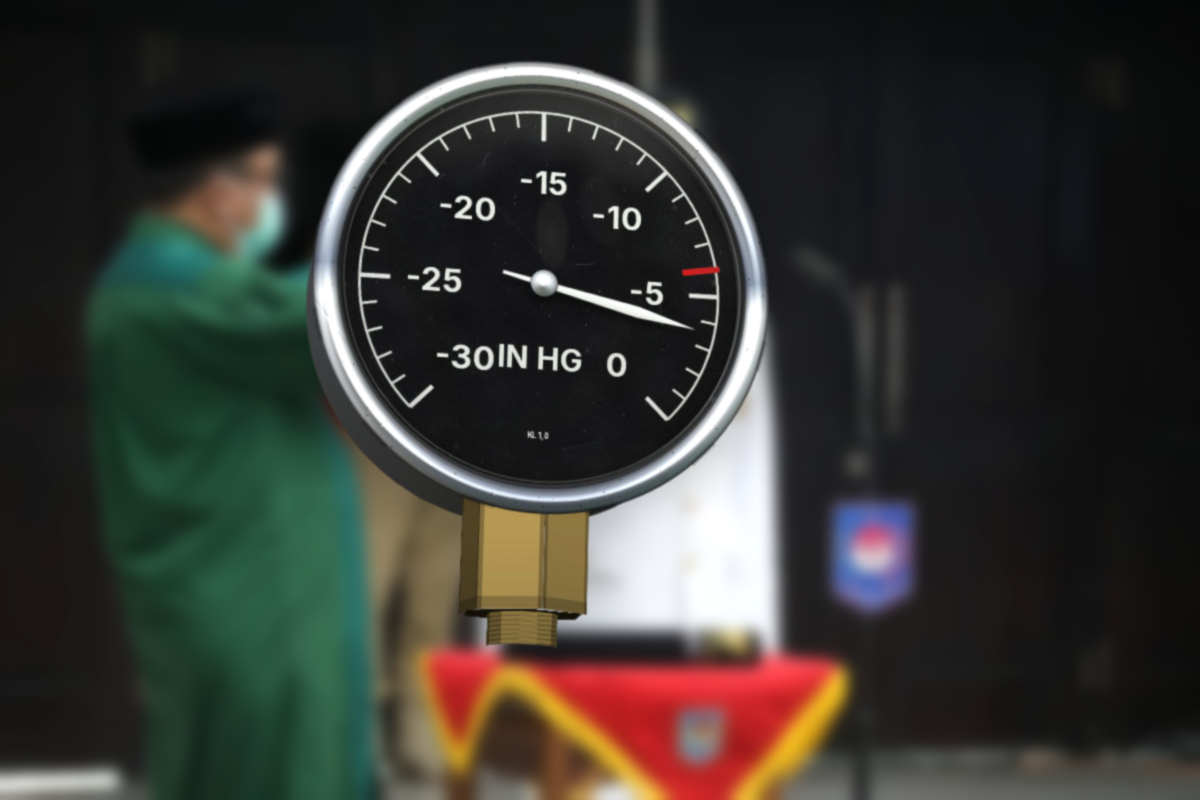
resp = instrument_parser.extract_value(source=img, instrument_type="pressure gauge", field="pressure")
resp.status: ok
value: -3.5 inHg
